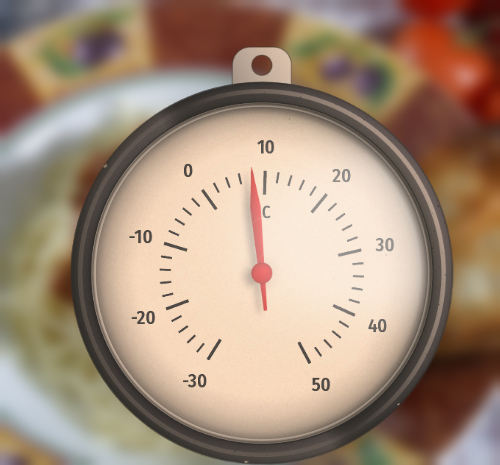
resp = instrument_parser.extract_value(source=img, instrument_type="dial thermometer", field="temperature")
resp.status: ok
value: 8 °C
